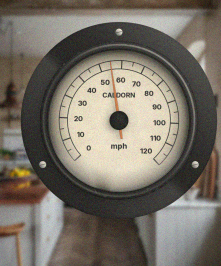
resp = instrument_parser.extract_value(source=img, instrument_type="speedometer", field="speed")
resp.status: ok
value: 55 mph
